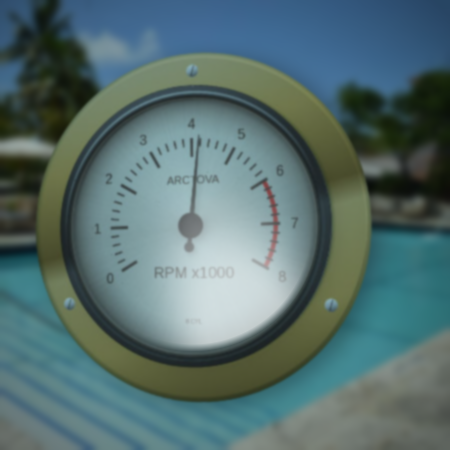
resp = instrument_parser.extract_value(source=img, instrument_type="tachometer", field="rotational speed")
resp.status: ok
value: 4200 rpm
